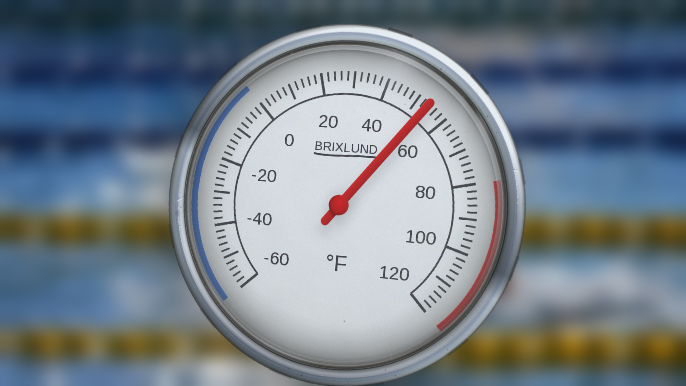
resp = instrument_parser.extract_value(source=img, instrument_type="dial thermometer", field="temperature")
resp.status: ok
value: 54 °F
